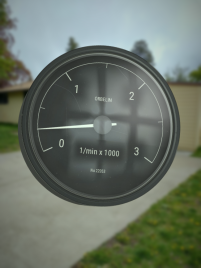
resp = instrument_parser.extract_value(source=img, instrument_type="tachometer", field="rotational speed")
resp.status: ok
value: 250 rpm
